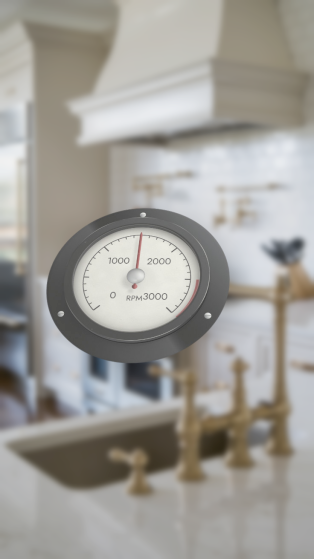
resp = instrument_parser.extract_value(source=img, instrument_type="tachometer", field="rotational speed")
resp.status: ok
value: 1500 rpm
